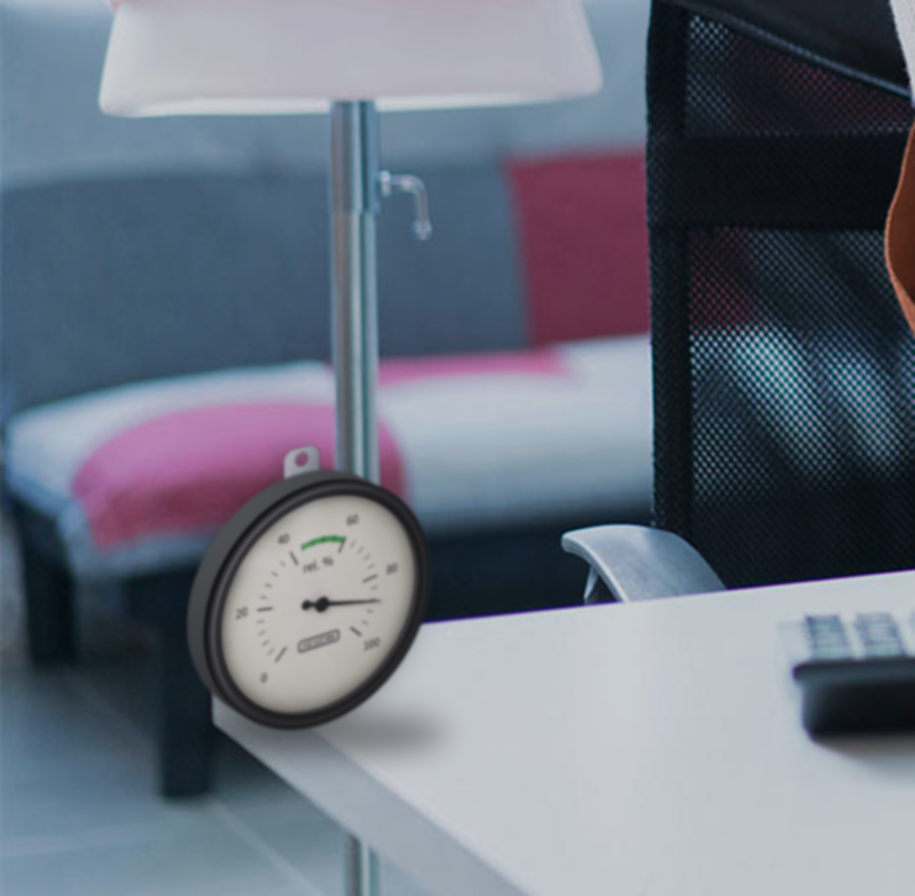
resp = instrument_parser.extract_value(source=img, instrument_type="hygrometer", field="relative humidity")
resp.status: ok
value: 88 %
